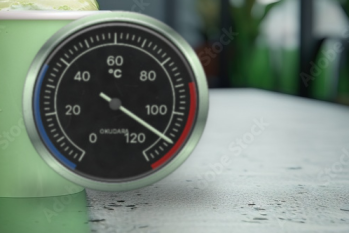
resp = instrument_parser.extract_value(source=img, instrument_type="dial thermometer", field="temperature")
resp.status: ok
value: 110 °C
